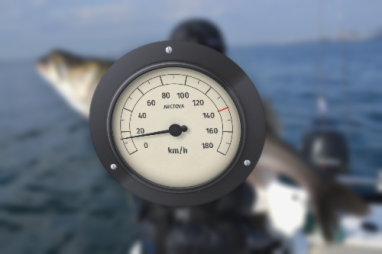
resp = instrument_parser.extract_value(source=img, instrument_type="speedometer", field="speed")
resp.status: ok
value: 15 km/h
